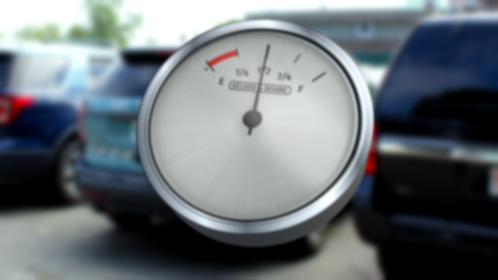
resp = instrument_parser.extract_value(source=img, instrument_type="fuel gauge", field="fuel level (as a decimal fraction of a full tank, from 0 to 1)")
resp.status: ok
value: 0.5
